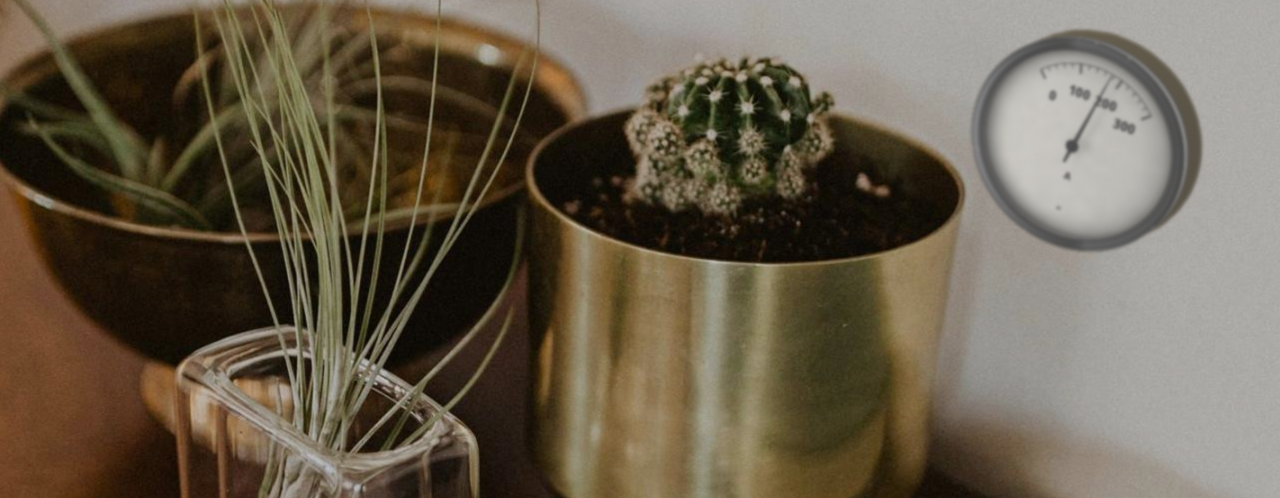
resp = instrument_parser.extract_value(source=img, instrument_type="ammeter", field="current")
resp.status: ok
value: 180 A
